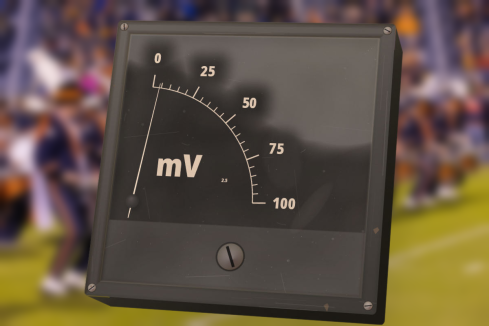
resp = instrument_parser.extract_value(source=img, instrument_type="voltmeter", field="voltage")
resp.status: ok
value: 5 mV
